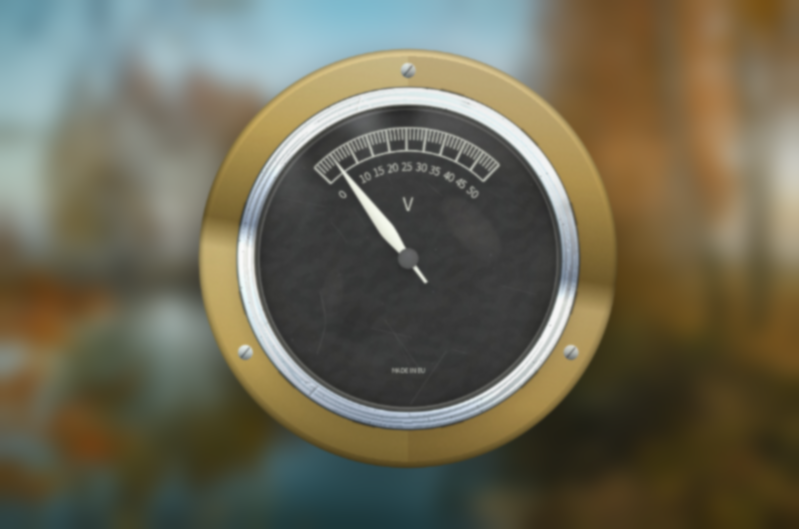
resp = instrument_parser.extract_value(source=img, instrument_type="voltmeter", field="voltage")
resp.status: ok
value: 5 V
